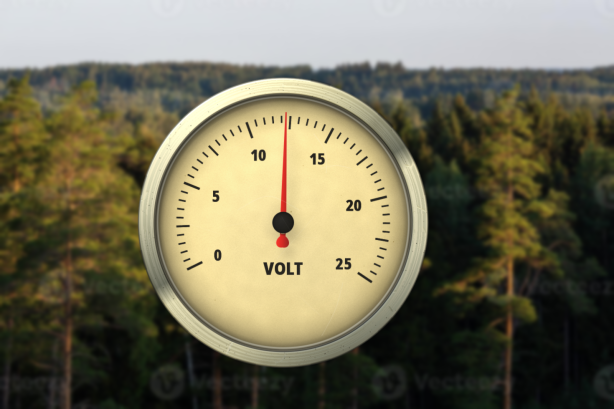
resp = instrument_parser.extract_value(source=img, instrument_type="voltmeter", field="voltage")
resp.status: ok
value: 12.25 V
